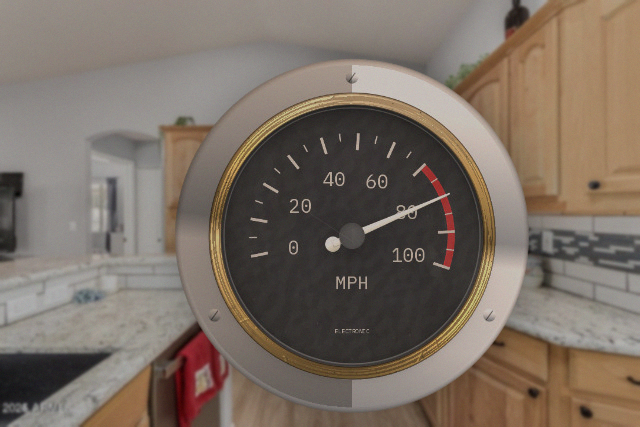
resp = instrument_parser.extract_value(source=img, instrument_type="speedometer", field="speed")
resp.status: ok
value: 80 mph
